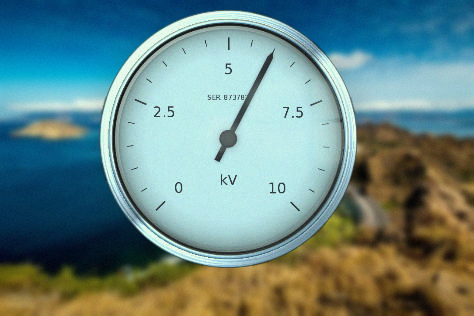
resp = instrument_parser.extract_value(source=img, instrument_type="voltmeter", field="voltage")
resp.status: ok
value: 6 kV
